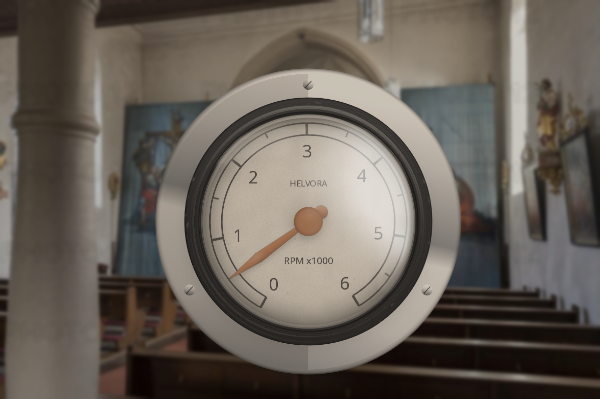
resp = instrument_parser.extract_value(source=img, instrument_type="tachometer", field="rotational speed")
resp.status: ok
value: 500 rpm
